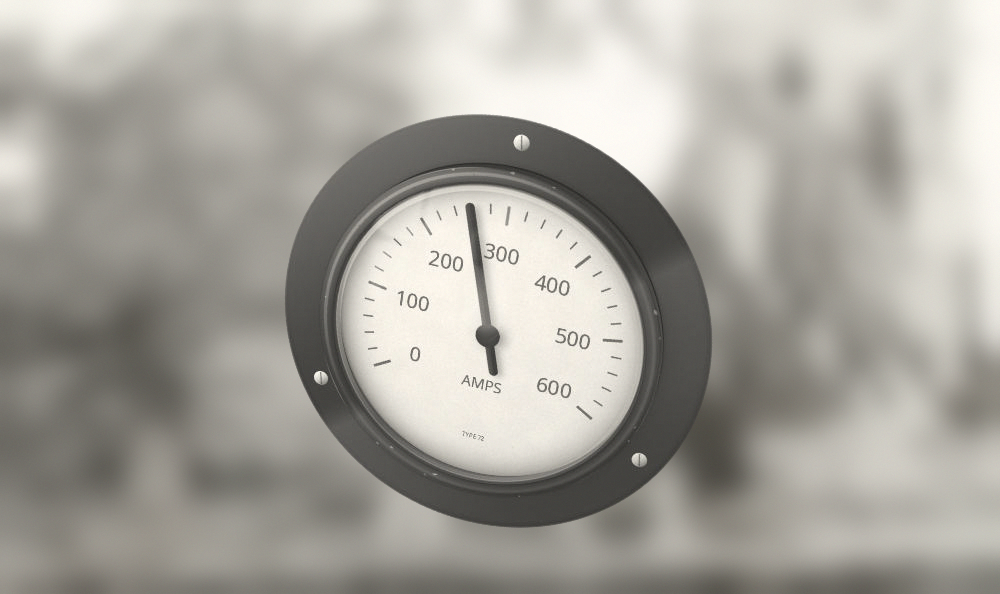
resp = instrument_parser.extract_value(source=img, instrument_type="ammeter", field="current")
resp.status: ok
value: 260 A
